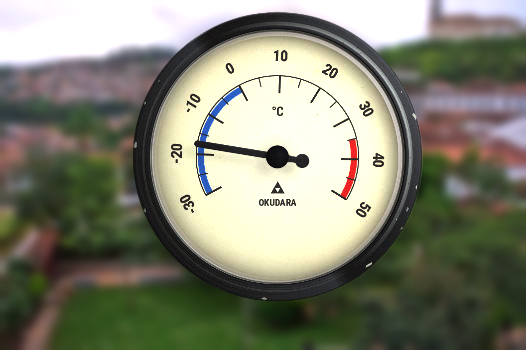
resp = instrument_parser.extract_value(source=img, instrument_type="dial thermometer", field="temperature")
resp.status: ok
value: -17.5 °C
